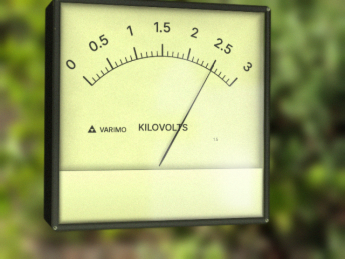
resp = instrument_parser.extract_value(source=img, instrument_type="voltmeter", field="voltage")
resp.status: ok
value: 2.5 kV
